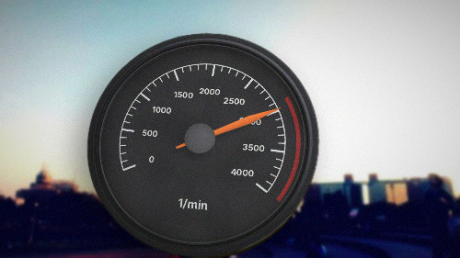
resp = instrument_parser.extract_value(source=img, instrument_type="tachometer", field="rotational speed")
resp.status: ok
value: 3000 rpm
